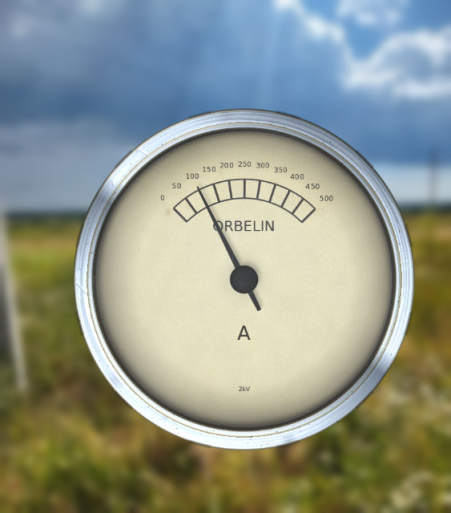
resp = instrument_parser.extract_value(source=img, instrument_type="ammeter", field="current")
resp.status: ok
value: 100 A
